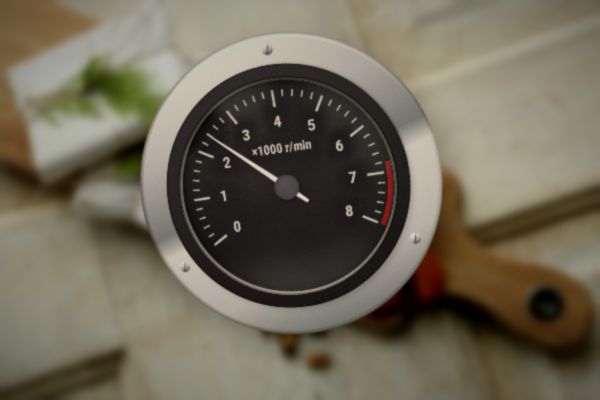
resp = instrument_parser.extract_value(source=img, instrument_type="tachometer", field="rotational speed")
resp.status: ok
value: 2400 rpm
